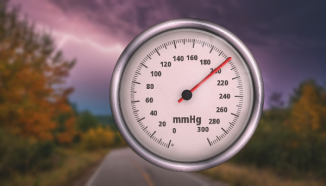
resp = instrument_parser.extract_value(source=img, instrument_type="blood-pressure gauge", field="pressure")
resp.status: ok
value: 200 mmHg
